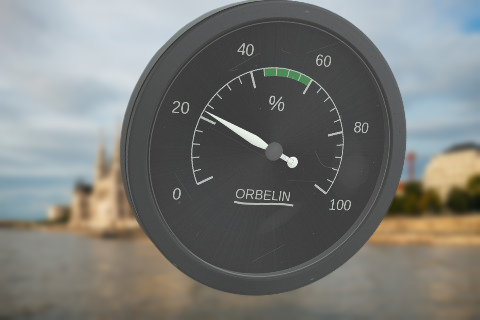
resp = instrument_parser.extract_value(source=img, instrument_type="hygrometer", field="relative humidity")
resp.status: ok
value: 22 %
